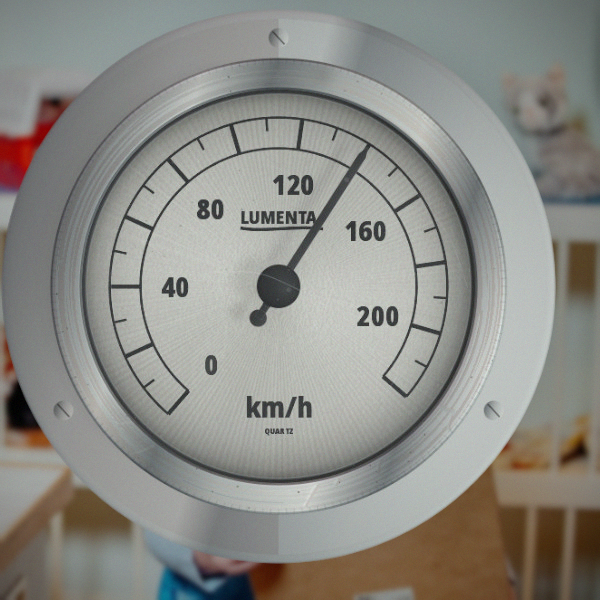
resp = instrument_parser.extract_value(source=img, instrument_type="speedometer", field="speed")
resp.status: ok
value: 140 km/h
